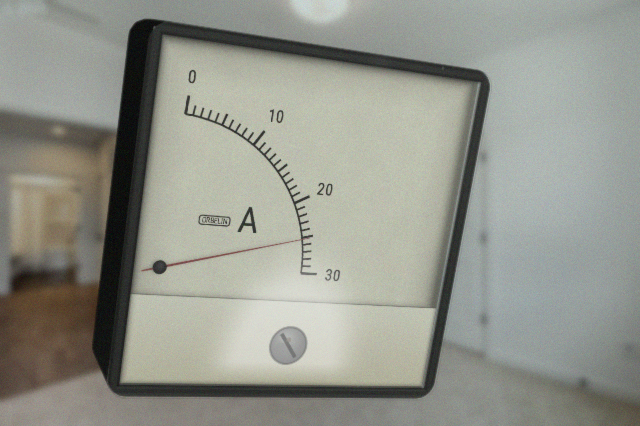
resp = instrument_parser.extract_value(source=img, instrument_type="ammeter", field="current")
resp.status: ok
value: 25 A
